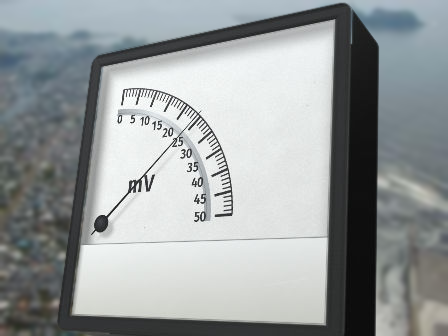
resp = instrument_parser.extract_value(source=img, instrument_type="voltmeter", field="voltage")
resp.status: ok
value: 25 mV
